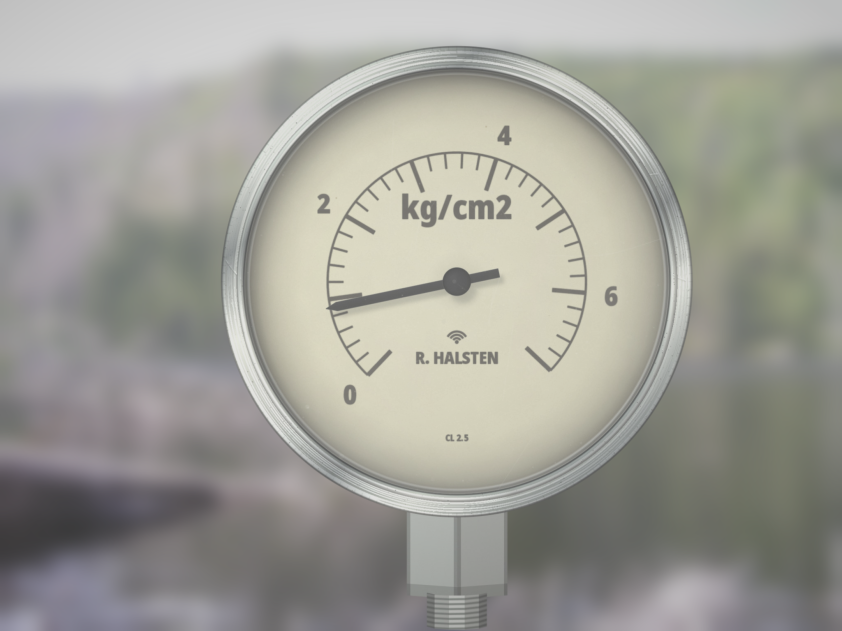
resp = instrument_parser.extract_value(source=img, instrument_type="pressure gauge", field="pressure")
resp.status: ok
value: 0.9 kg/cm²
